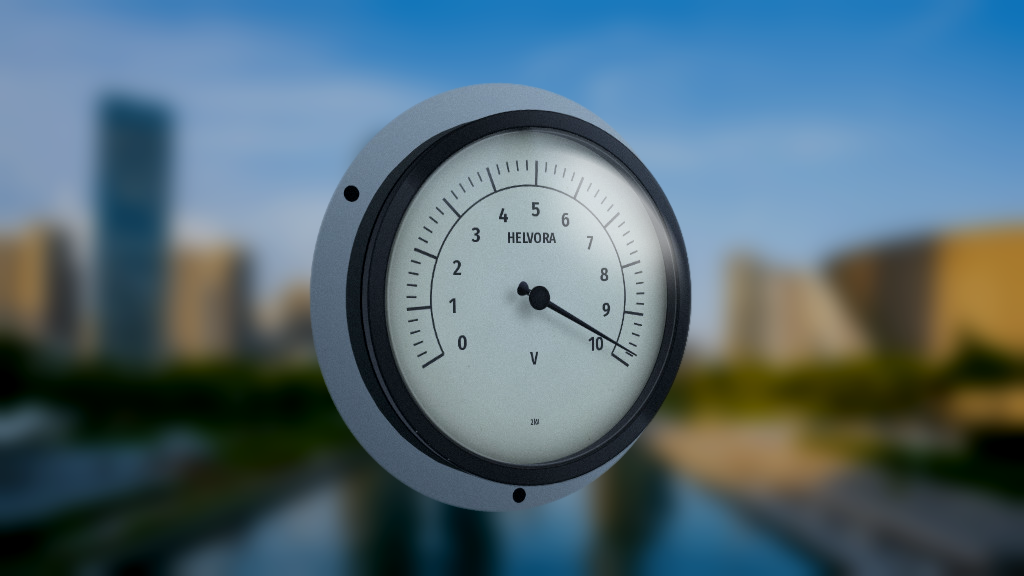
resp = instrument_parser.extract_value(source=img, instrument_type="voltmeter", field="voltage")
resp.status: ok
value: 9.8 V
